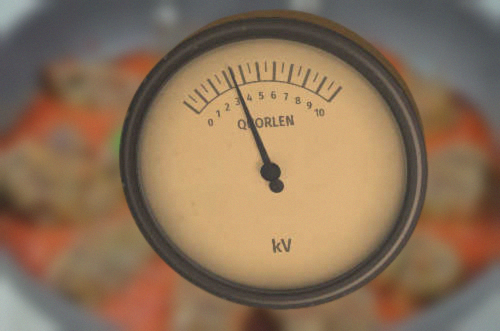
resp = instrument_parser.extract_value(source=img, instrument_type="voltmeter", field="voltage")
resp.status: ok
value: 3.5 kV
